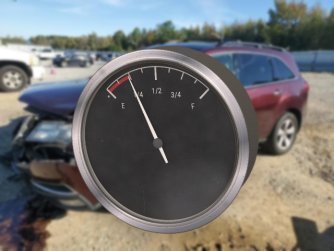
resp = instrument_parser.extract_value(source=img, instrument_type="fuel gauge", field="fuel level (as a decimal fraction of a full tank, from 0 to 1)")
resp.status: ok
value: 0.25
